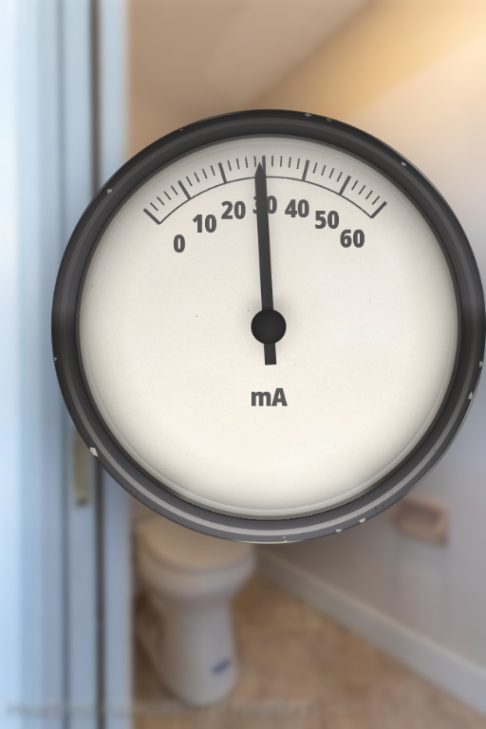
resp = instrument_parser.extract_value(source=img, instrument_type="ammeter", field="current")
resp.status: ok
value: 29 mA
